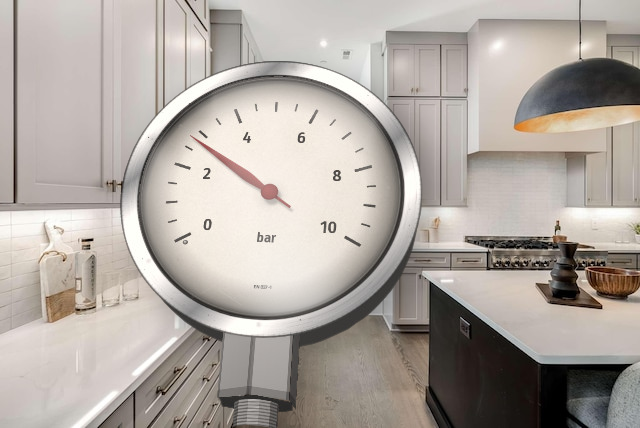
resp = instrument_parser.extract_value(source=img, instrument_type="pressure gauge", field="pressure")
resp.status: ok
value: 2.75 bar
